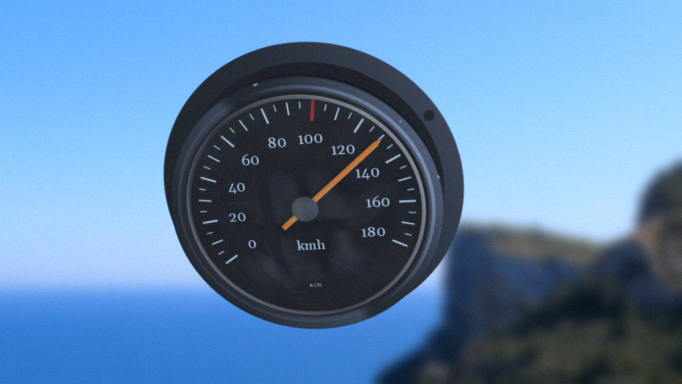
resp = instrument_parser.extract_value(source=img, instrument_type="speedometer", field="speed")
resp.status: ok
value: 130 km/h
